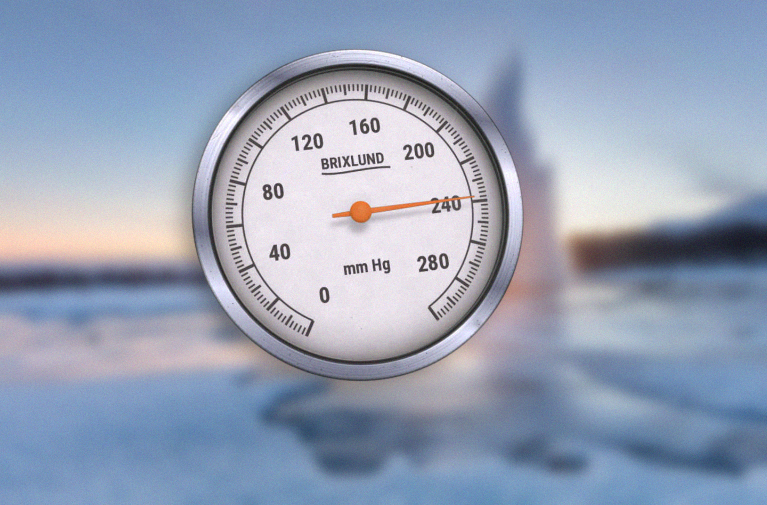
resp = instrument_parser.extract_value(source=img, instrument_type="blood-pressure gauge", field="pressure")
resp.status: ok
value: 238 mmHg
